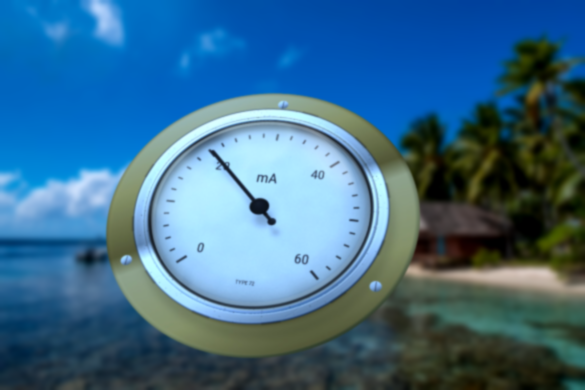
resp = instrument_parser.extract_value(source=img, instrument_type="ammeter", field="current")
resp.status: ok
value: 20 mA
